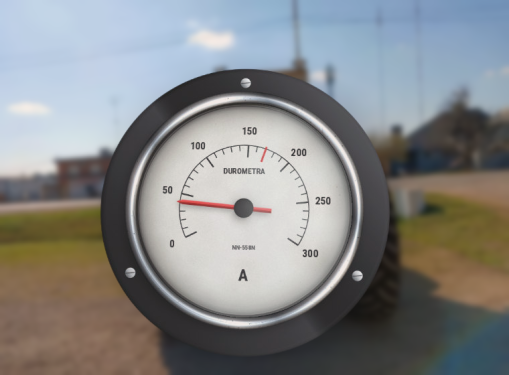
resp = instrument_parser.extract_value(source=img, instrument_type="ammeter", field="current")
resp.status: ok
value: 40 A
